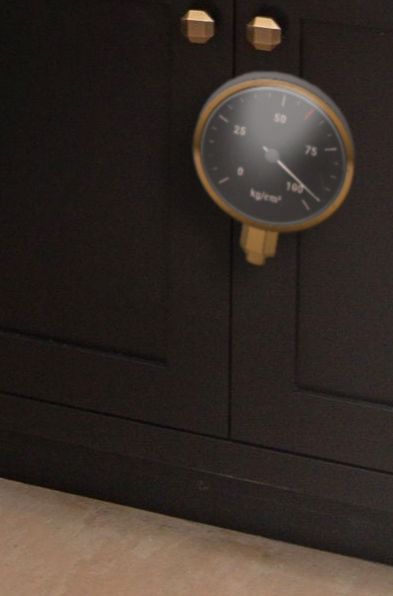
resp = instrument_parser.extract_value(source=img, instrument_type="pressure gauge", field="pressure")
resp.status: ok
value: 95 kg/cm²
